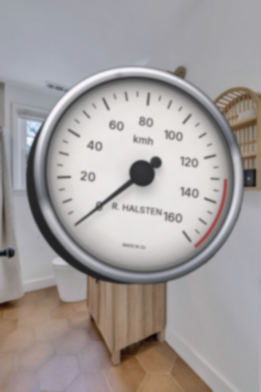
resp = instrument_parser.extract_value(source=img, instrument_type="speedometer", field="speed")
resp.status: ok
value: 0 km/h
